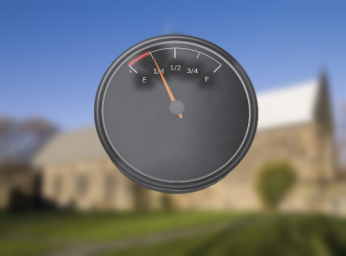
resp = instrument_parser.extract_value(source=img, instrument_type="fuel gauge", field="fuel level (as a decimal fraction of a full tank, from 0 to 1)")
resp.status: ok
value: 0.25
